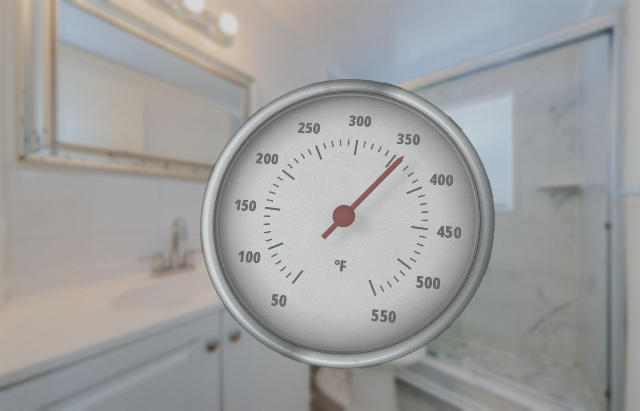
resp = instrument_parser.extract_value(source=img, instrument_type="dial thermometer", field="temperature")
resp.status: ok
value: 360 °F
